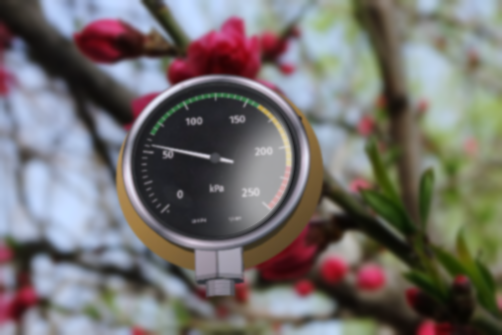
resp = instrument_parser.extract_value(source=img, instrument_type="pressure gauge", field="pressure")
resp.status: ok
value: 55 kPa
